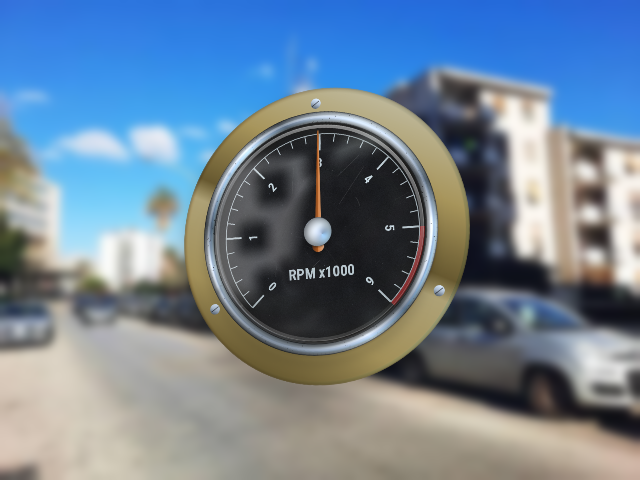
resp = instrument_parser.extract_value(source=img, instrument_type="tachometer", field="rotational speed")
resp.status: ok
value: 3000 rpm
